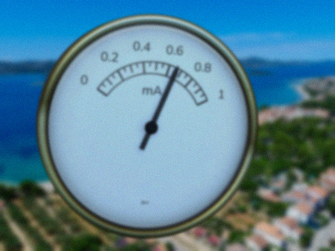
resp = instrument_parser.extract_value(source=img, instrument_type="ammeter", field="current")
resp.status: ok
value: 0.65 mA
